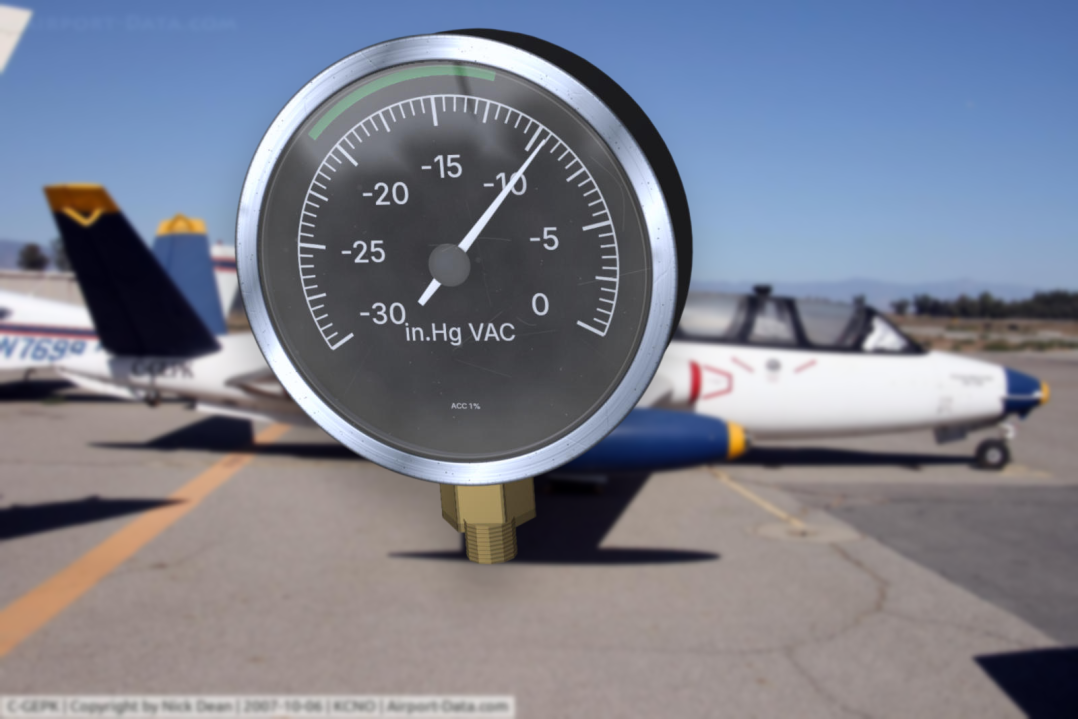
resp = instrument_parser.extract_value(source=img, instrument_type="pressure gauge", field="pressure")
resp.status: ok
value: -9.5 inHg
